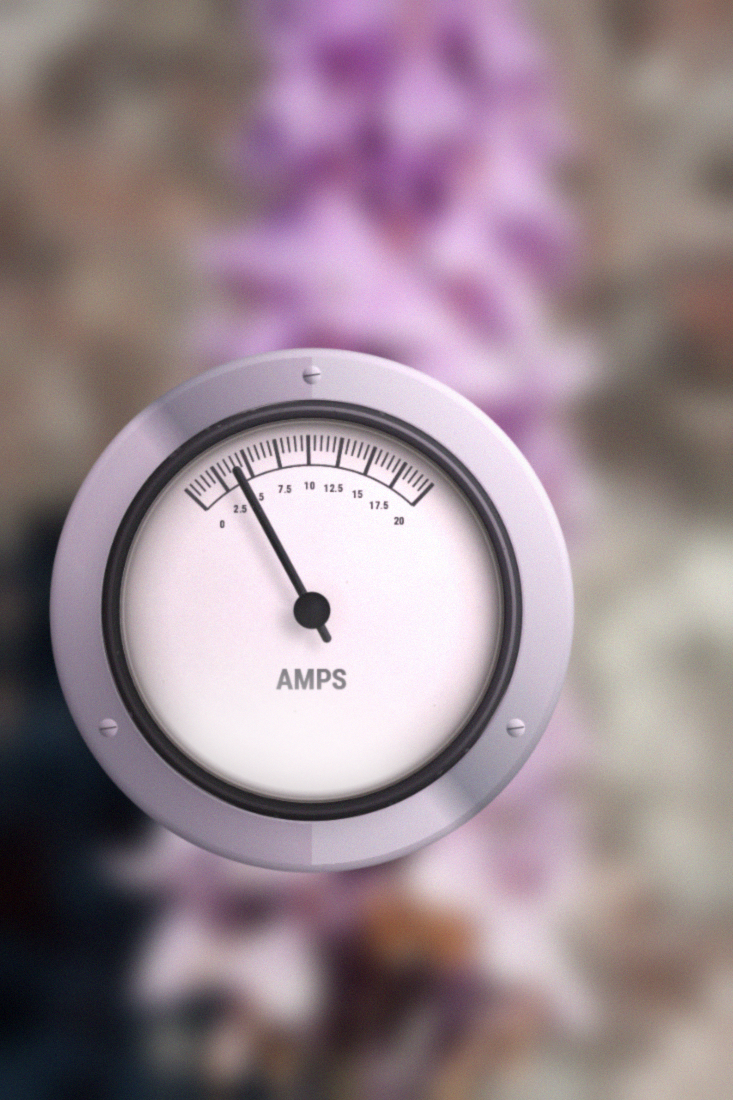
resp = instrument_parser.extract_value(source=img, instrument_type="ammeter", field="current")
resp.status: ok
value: 4 A
